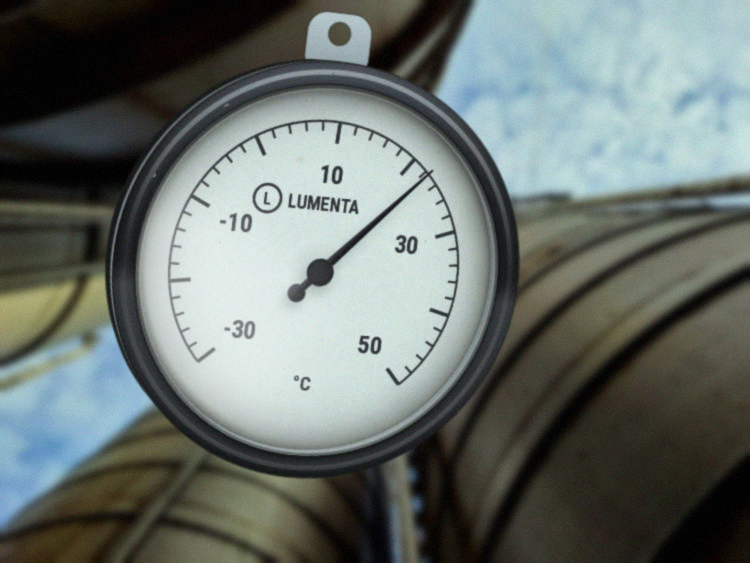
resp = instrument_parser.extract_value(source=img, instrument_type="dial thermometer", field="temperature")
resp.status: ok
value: 22 °C
